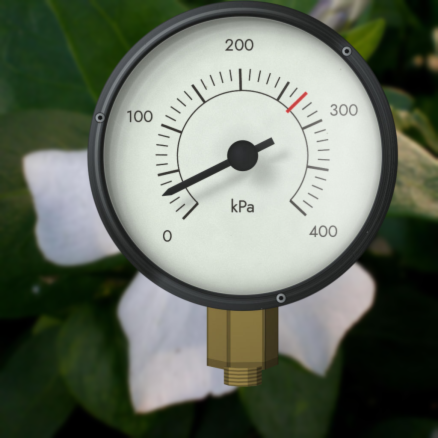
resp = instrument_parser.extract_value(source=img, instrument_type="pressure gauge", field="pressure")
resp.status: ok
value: 30 kPa
